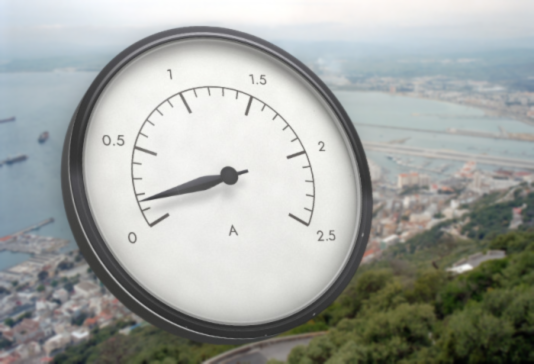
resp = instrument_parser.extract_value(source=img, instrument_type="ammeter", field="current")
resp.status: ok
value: 0.15 A
